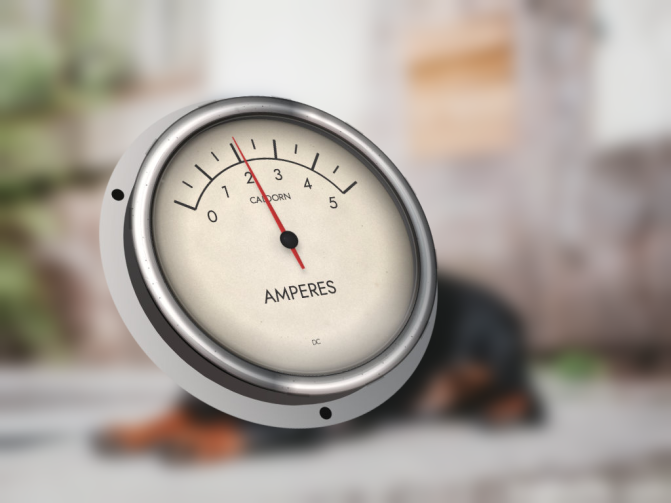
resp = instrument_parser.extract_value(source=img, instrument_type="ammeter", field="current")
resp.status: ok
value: 2 A
